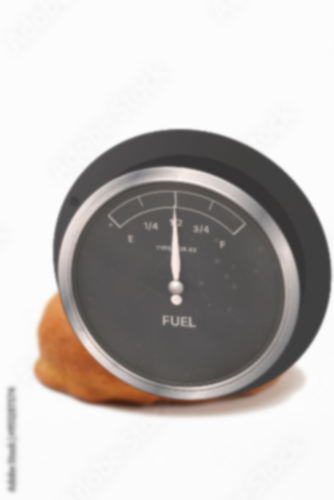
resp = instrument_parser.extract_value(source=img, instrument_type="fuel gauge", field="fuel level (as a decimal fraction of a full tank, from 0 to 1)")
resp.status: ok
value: 0.5
